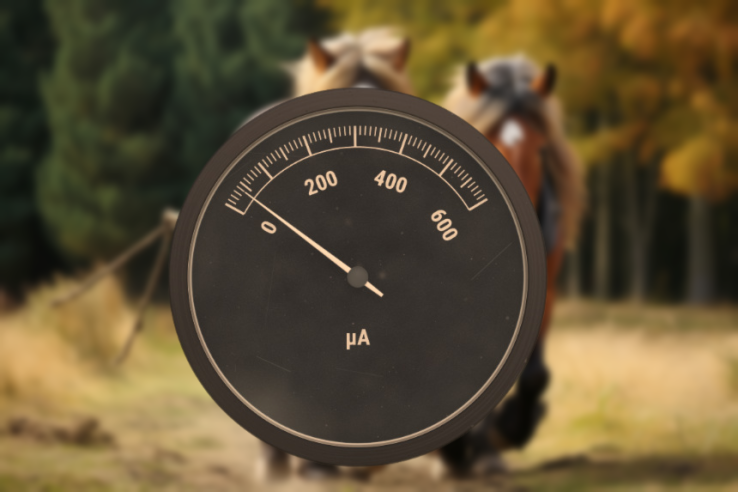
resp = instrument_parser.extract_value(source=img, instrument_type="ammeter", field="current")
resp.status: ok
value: 40 µA
